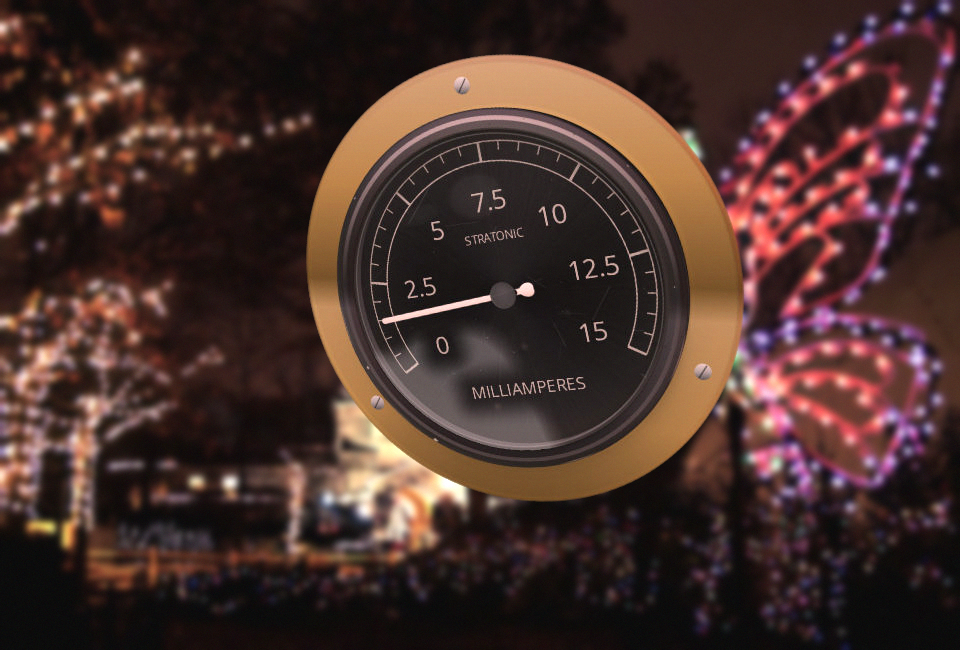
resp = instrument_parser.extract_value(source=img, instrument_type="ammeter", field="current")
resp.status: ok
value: 1.5 mA
